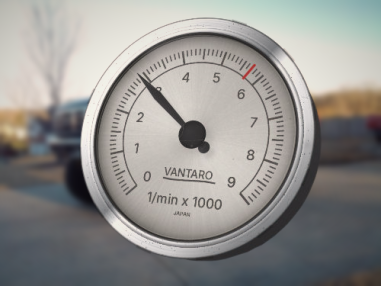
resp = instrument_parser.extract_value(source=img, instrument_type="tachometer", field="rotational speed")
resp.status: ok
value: 2900 rpm
